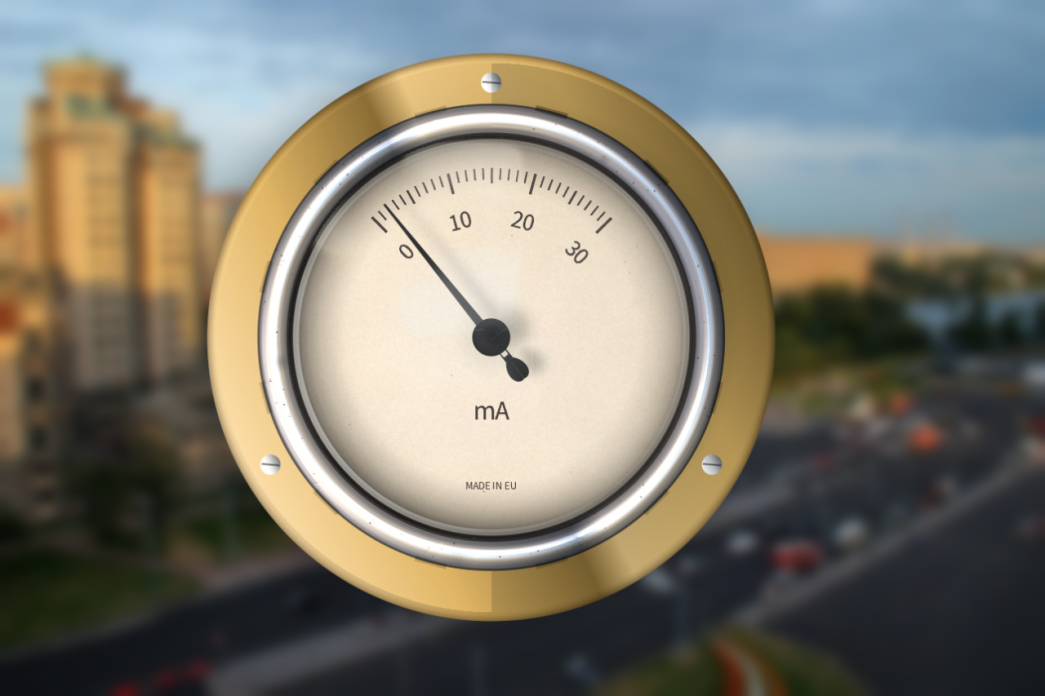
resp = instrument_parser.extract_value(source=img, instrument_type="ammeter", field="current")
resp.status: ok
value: 2 mA
